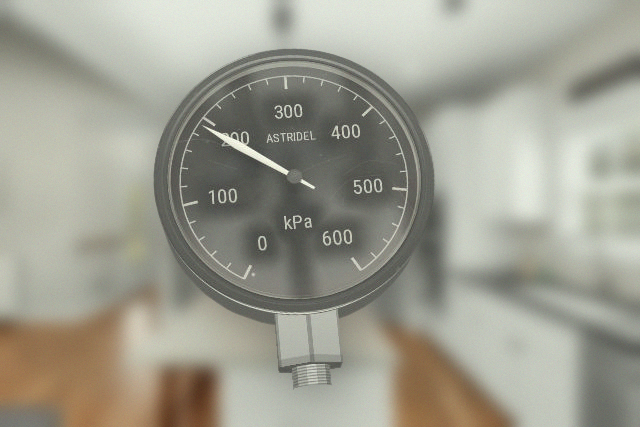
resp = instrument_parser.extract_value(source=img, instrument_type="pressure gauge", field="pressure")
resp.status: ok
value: 190 kPa
